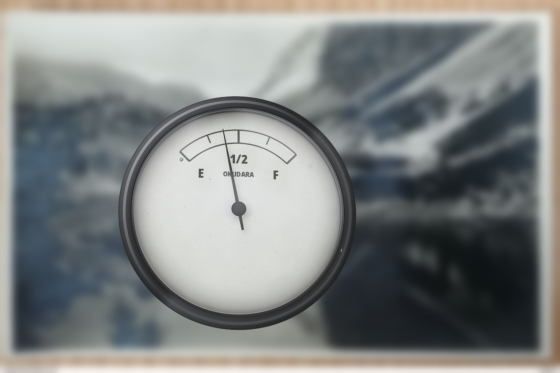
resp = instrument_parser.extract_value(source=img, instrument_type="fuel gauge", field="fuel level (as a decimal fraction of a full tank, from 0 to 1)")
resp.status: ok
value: 0.375
